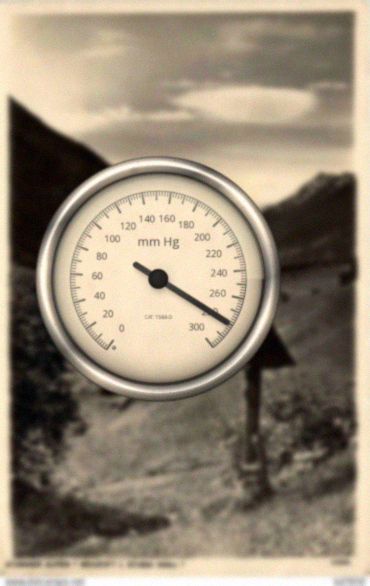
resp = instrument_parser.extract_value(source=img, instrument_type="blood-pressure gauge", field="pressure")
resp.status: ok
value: 280 mmHg
